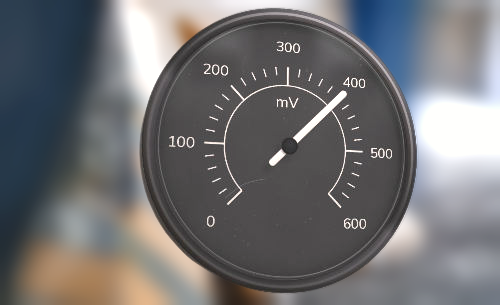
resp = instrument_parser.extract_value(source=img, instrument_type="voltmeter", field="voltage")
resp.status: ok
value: 400 mV
